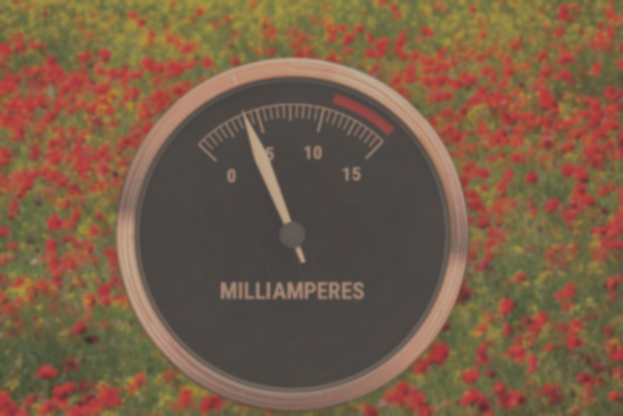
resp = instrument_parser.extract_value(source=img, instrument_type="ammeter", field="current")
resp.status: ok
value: 4 mA
